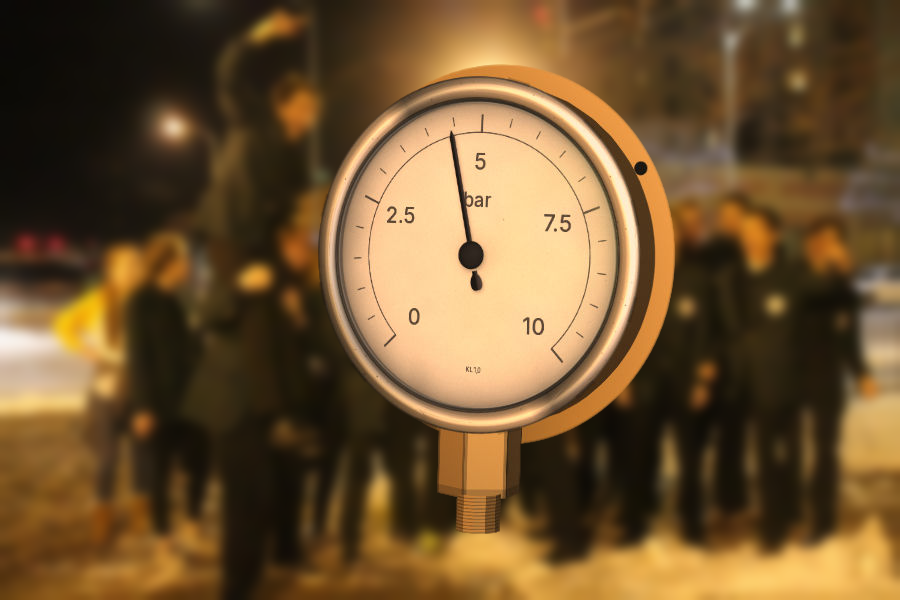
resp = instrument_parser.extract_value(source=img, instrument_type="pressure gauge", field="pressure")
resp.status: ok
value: 4.5 bar
